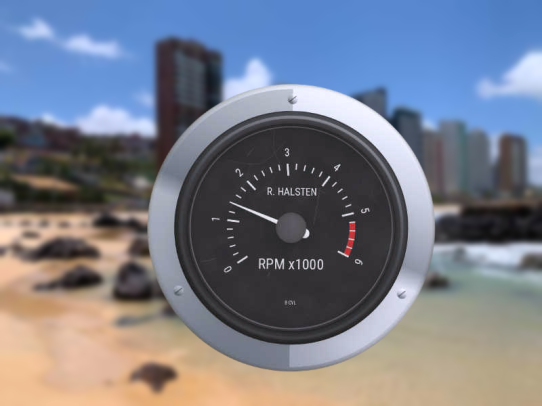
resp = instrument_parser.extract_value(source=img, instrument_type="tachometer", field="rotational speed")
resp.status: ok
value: 1400 rpm
